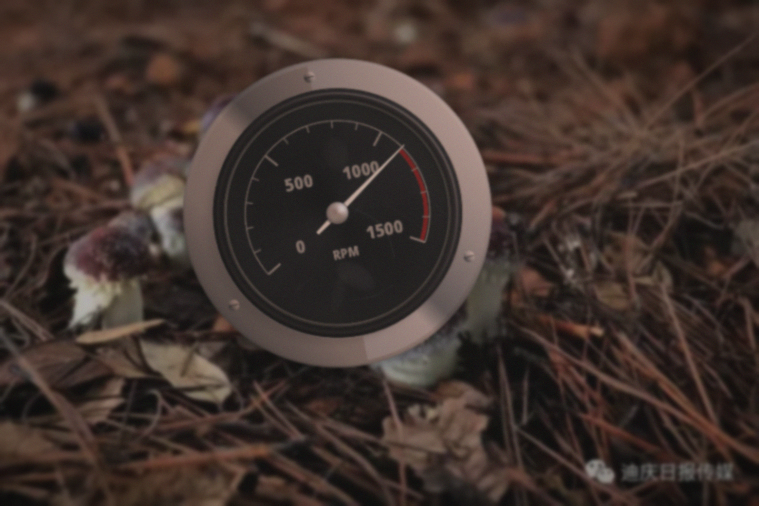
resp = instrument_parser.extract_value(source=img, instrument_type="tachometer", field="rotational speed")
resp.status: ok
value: 1100 rpm
